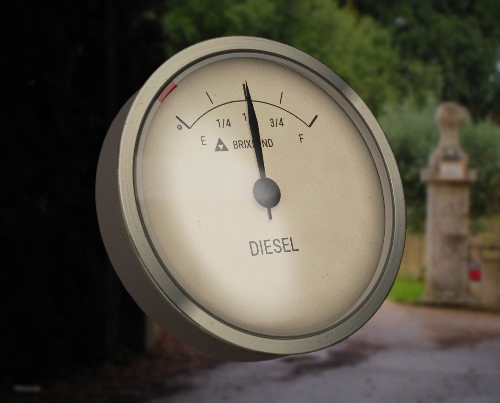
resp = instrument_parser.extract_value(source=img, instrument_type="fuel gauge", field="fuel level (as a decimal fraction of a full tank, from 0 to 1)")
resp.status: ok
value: 0.5
